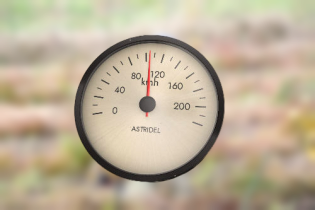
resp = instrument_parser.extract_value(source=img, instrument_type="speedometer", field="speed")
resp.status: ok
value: 105 km/h
